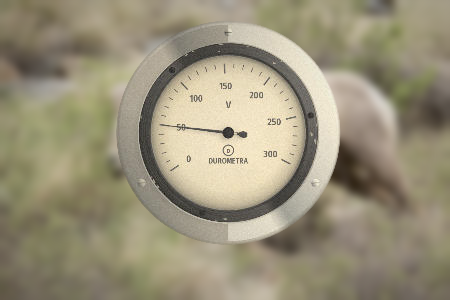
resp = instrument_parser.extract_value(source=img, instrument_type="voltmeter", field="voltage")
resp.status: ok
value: 50 V
